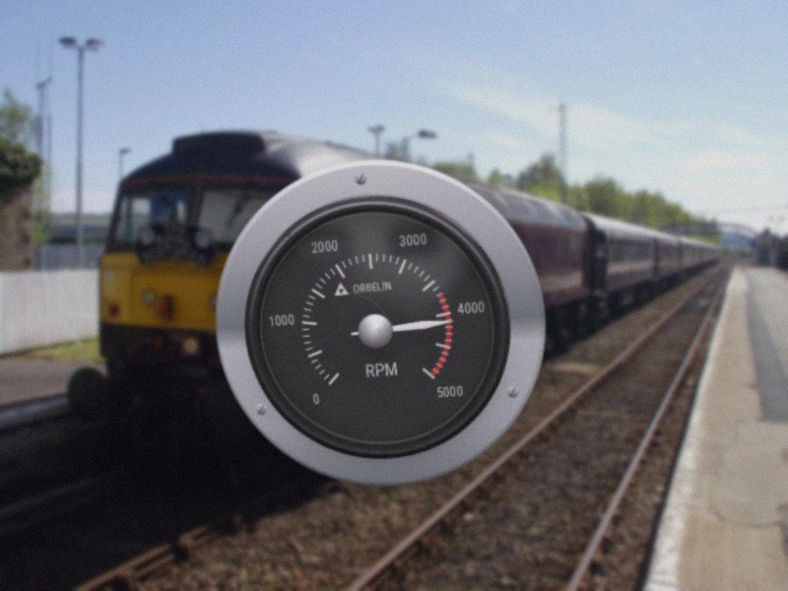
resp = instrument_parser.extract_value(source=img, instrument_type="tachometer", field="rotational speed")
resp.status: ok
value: 4100 rpm
